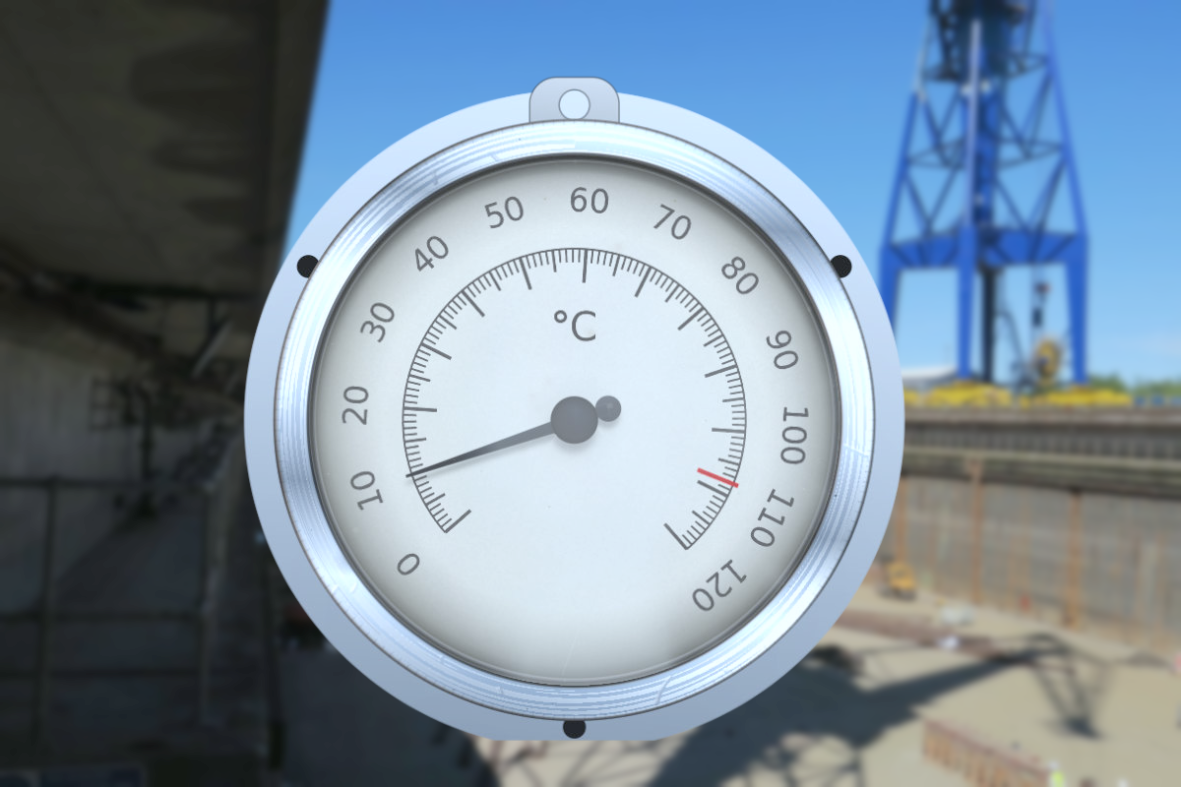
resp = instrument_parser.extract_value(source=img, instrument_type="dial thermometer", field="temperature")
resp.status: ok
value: 10 °C
